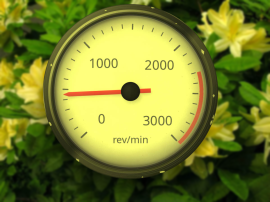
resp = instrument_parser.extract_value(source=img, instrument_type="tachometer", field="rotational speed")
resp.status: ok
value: 450 rpm
